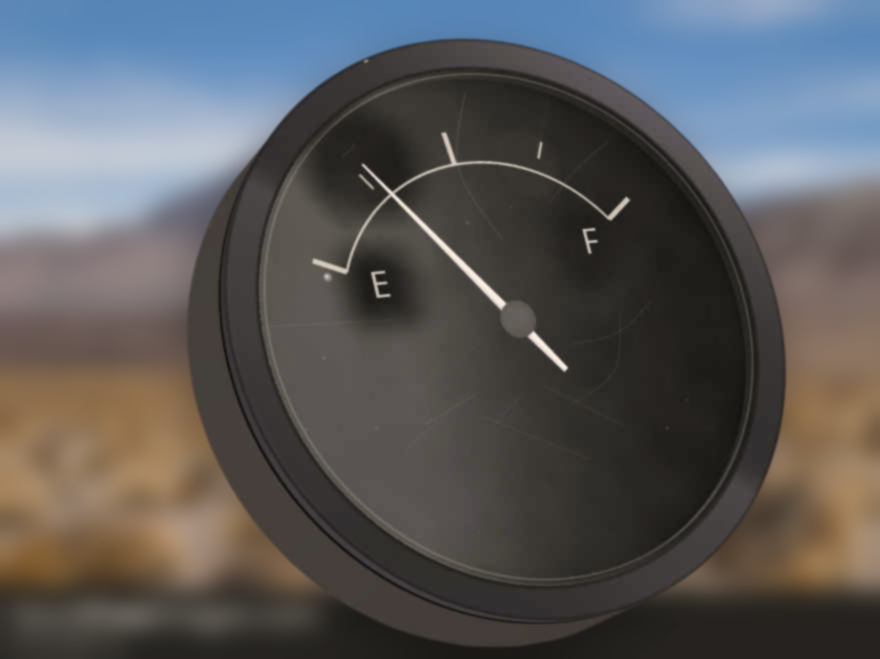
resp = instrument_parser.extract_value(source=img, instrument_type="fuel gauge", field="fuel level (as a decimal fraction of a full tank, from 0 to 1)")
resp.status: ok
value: 0.25
